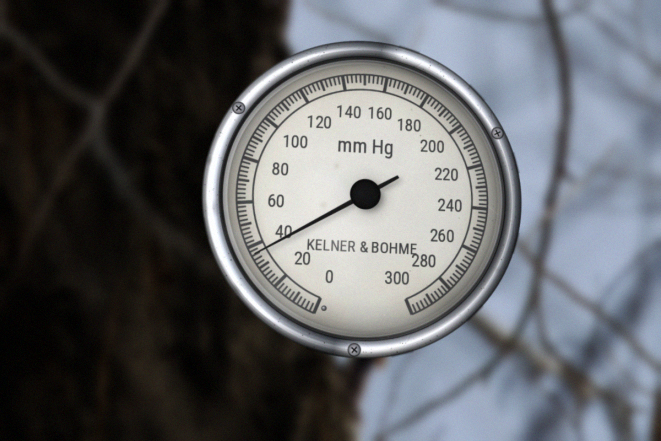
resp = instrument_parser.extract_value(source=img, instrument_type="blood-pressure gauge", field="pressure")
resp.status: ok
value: 36 mmHg
